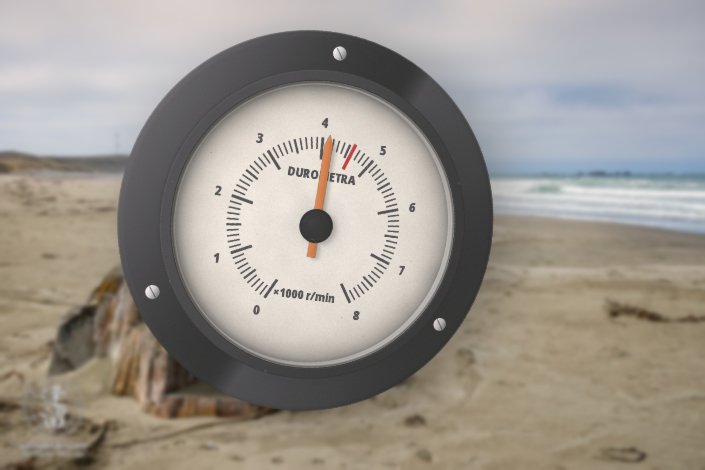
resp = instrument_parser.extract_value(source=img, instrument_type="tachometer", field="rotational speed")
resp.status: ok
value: 4100 rpm
